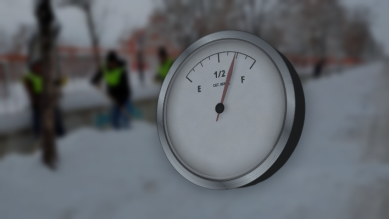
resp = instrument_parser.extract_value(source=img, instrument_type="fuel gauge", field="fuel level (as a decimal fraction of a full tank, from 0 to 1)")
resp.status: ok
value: 0.75
